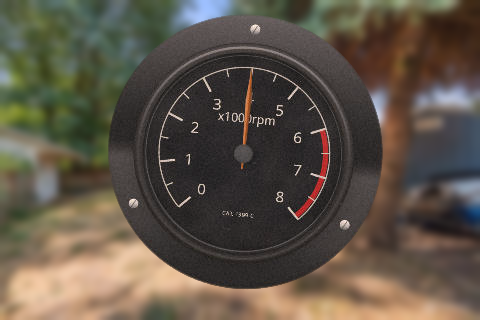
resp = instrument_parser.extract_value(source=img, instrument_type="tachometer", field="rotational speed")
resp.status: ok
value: 4000 rpm
